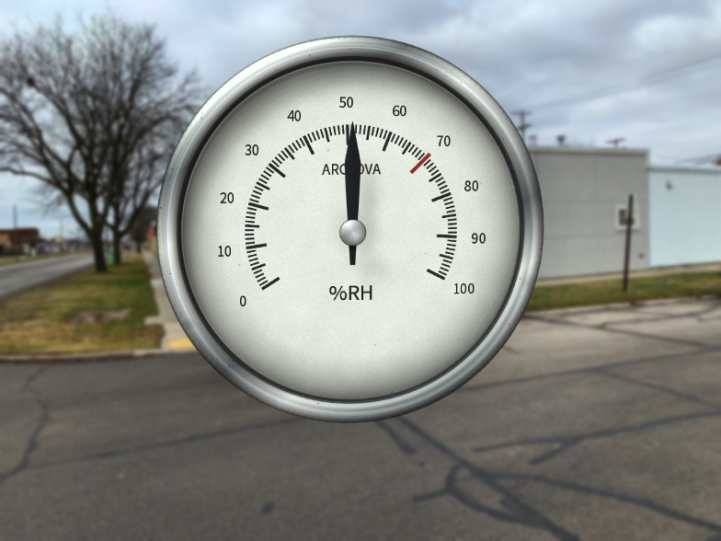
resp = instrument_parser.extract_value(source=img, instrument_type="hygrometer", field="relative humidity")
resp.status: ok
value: 51 %
